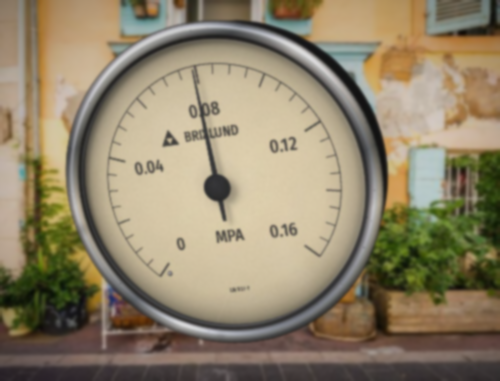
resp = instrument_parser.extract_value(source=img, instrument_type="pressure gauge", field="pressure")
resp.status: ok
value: 0.08 MPa
